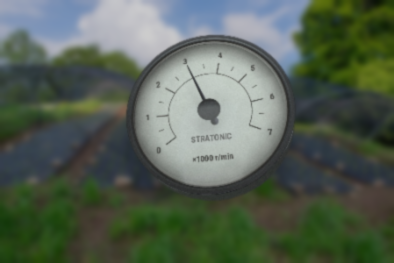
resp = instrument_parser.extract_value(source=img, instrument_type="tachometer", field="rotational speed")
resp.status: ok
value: 3000 rpm
